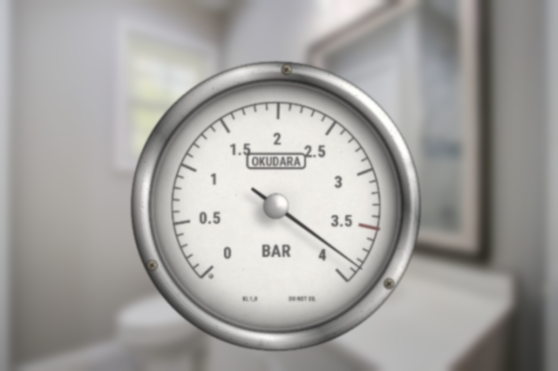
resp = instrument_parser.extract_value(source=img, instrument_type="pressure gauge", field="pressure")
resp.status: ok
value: 3.85 bar
